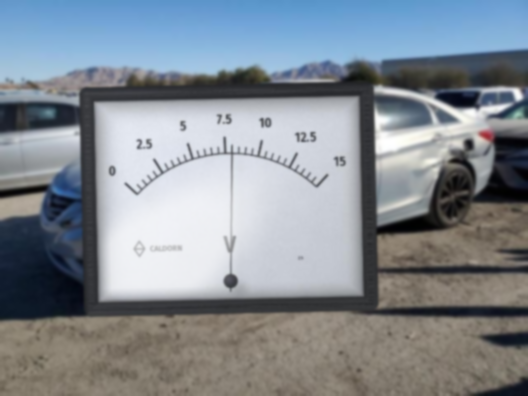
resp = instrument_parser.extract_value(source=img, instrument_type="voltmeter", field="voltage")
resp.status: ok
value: 8 V
